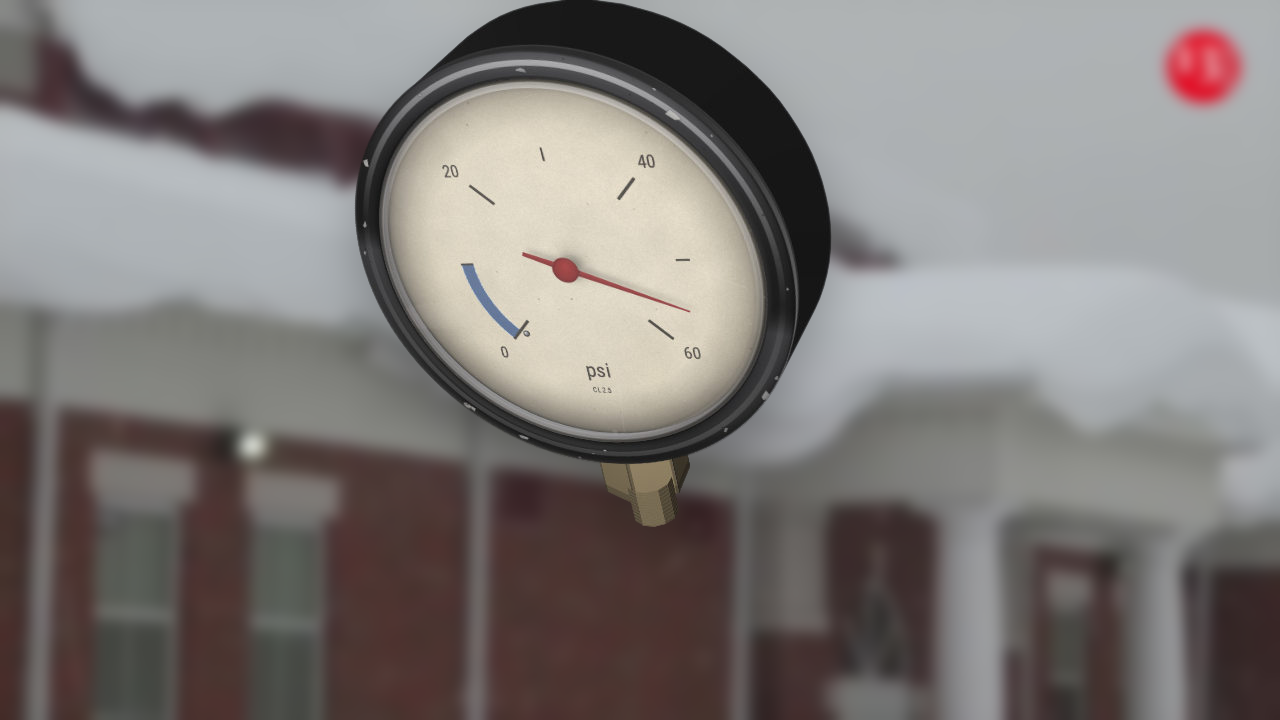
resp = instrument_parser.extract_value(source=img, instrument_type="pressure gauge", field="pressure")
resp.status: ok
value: 55 psi
